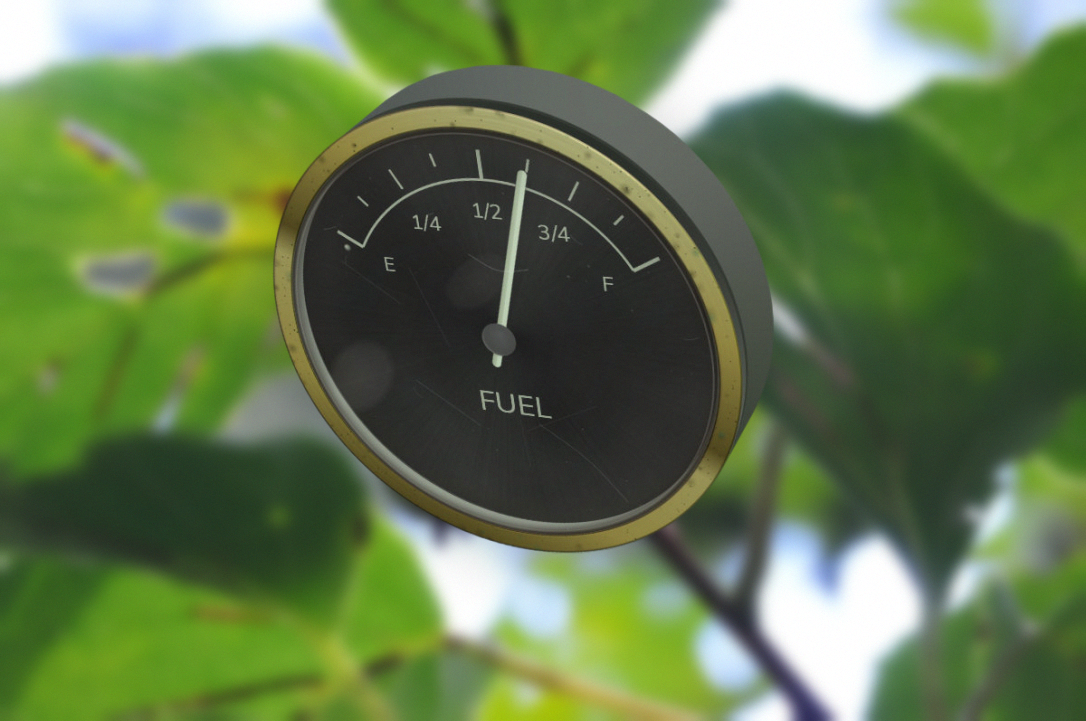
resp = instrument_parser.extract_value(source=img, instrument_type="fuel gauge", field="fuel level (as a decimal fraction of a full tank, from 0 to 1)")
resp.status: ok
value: 0.625
